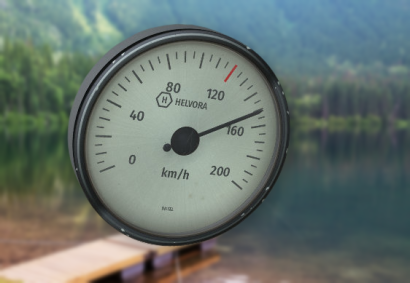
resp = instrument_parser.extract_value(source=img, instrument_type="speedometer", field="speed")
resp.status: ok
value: 150 km/h
